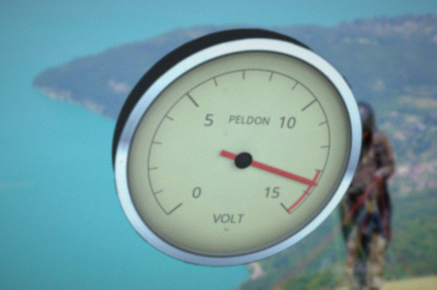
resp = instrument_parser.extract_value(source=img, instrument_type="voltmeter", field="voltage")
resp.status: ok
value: 13.5 V
